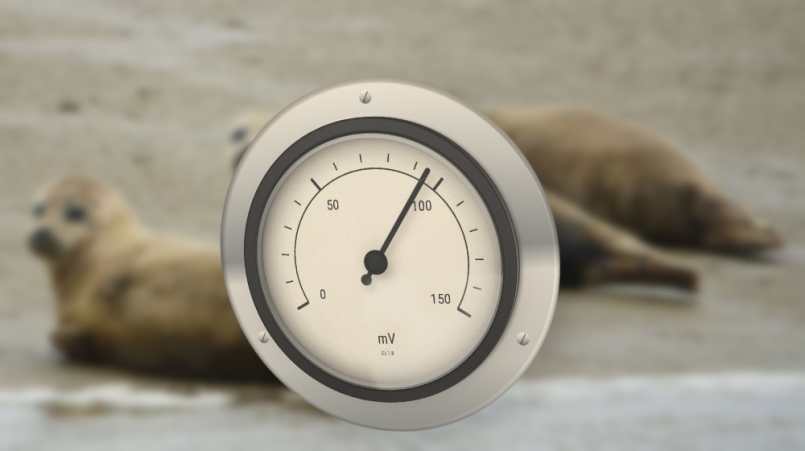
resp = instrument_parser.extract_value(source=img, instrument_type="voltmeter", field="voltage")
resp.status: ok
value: 95 mV
